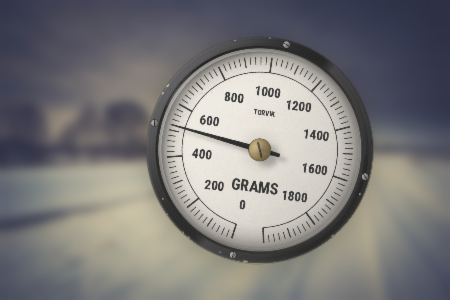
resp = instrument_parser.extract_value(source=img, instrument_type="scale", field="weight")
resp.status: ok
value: 520 g
